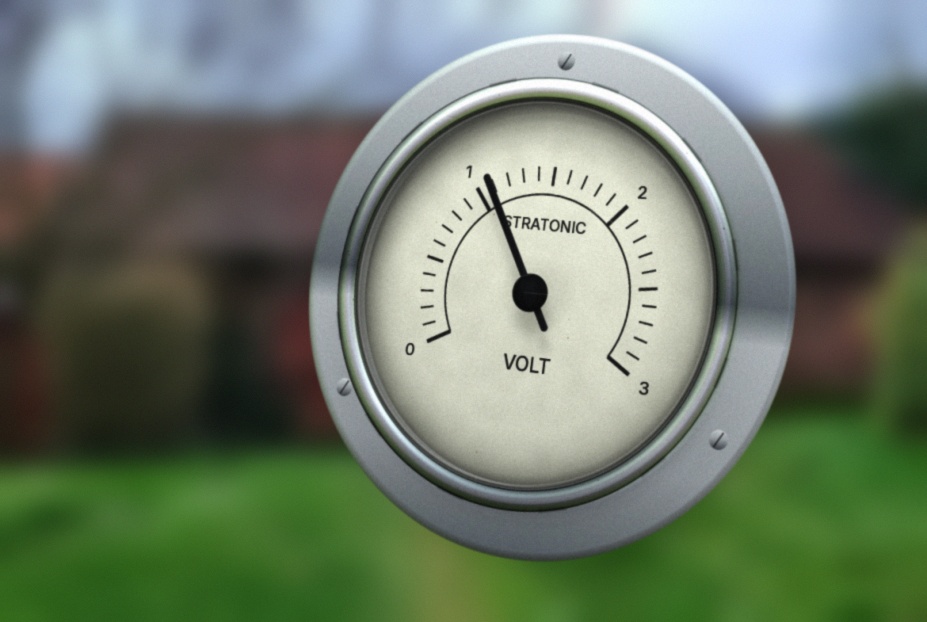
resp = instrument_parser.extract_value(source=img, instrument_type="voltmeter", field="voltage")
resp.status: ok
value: 1.1 V
